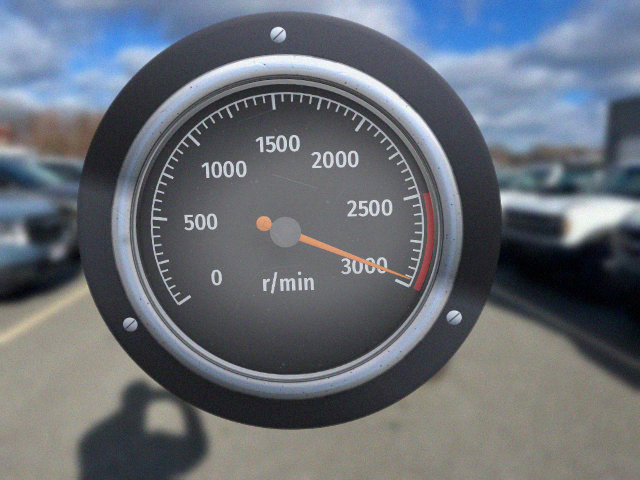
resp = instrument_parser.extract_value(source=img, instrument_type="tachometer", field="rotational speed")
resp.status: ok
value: 2950 rpm
